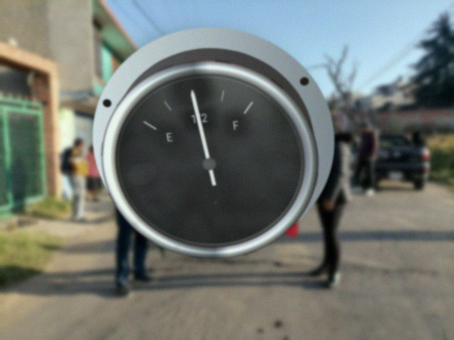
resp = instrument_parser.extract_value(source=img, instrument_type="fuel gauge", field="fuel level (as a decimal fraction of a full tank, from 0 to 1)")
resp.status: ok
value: 0.5
